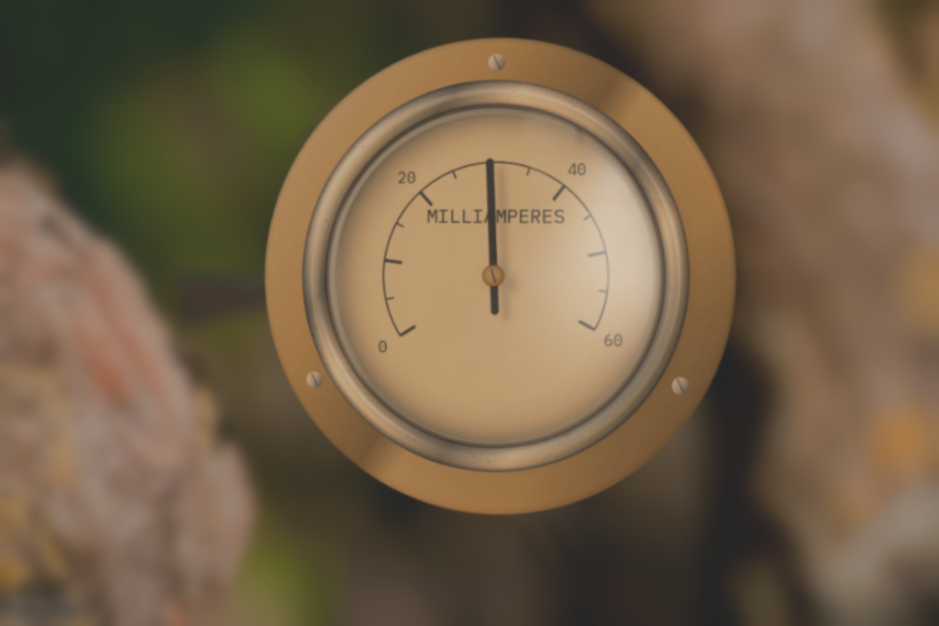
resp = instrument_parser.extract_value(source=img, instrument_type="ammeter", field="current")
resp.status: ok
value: 30 mA
